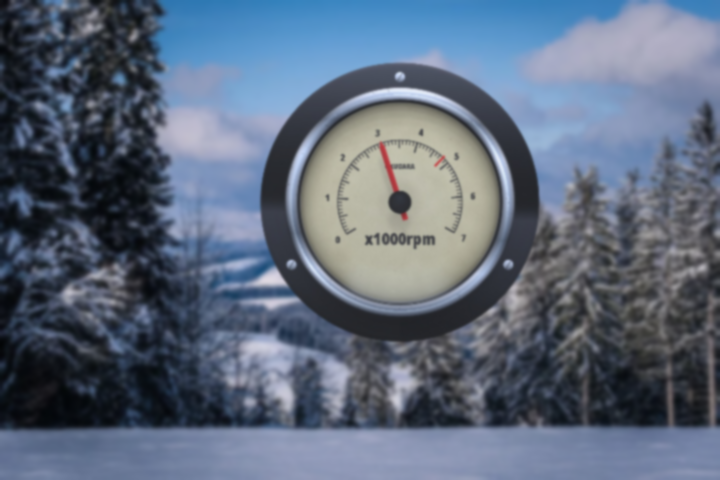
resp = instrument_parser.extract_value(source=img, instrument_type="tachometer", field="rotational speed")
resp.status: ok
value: 3000 rpm
